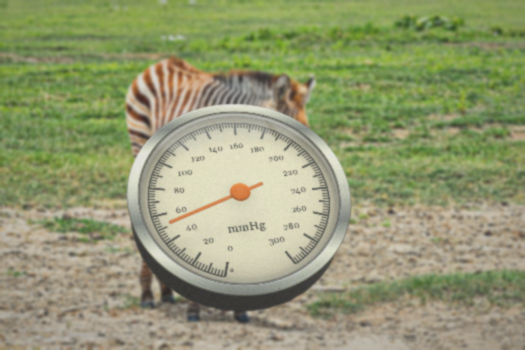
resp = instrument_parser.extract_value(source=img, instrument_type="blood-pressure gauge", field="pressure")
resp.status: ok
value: 50 mmHg
